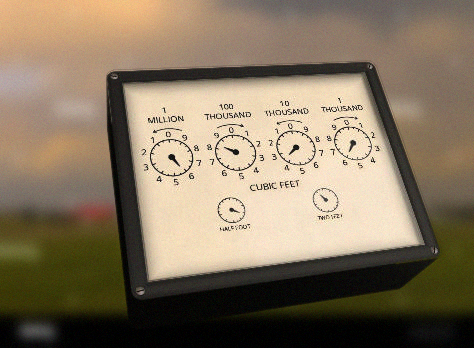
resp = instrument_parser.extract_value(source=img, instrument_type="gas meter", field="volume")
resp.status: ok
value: 583600 ft³
